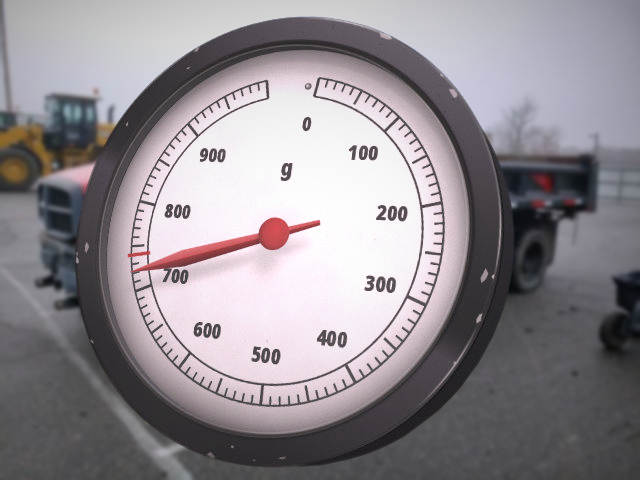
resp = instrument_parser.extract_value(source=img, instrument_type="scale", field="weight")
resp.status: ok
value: 720 g
